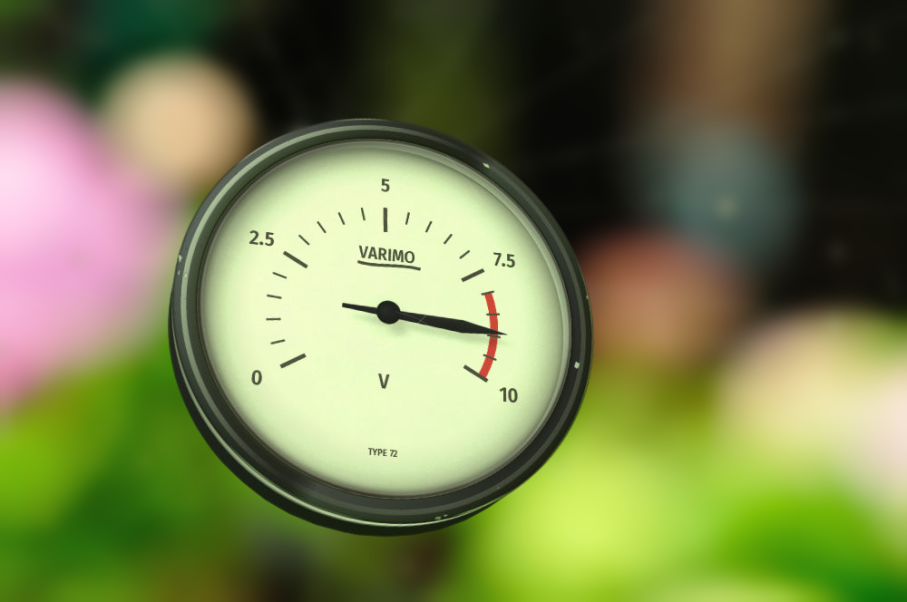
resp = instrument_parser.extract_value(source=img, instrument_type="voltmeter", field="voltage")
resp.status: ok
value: 9 V
